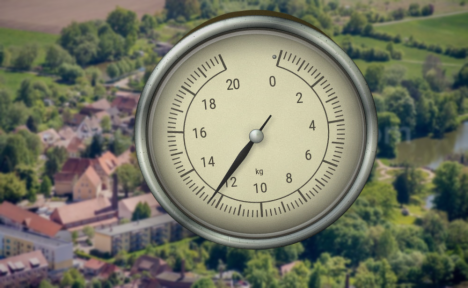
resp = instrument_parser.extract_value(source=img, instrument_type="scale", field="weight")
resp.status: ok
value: 12.4 kg
